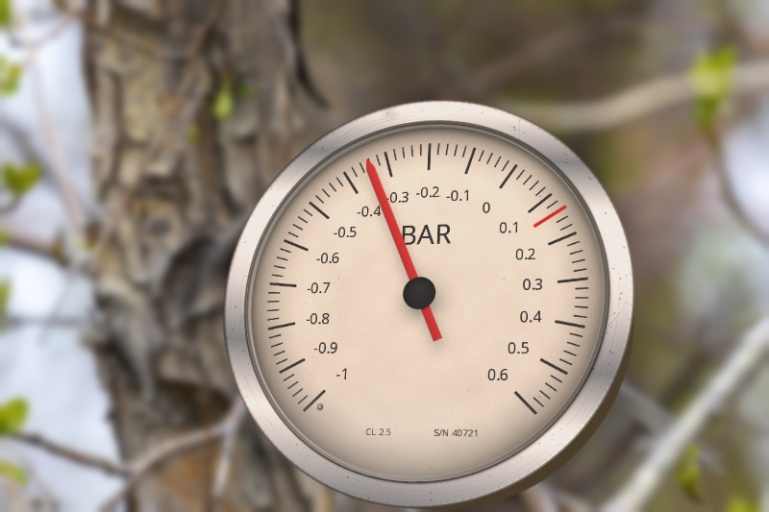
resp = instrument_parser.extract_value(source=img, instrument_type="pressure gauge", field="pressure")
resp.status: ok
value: -0.34 bar
